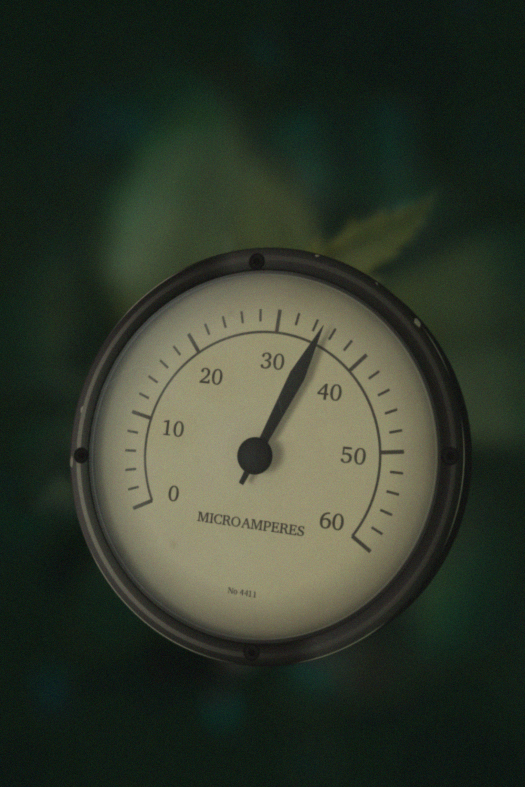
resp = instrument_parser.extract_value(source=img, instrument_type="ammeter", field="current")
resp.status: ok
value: 35 µA
